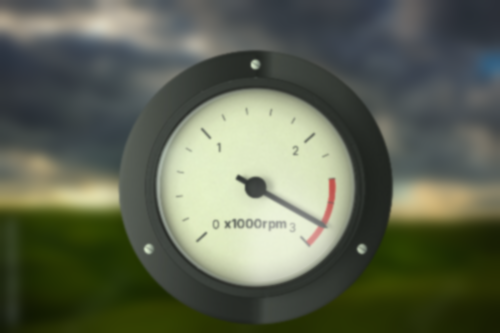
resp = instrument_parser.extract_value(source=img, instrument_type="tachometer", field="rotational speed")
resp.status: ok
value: 2800 rpm
